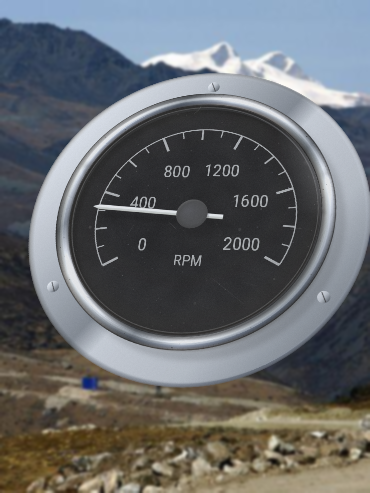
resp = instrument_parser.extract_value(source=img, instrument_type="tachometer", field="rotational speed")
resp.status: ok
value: 300 rpm
